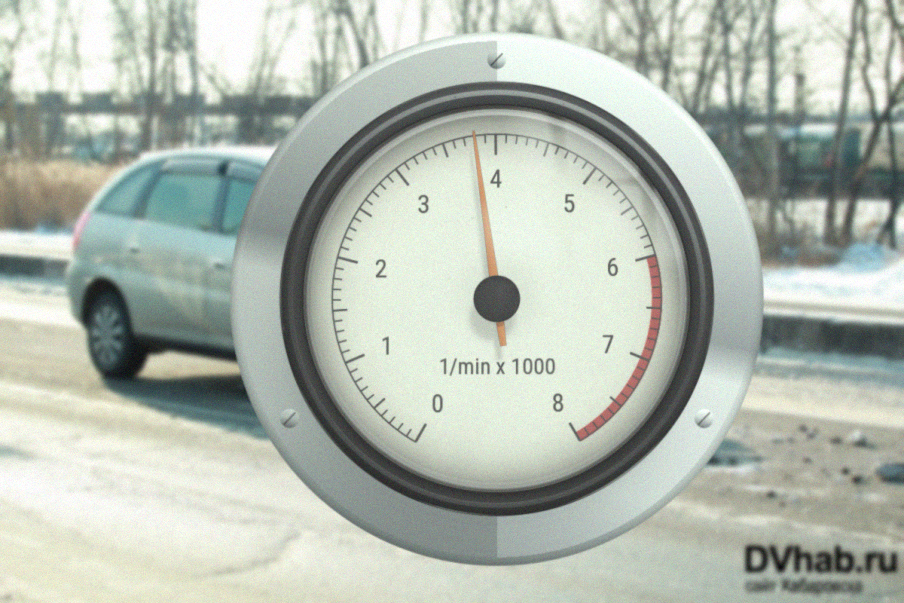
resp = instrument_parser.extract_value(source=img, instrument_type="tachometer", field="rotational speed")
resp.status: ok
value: 3800 rpm
